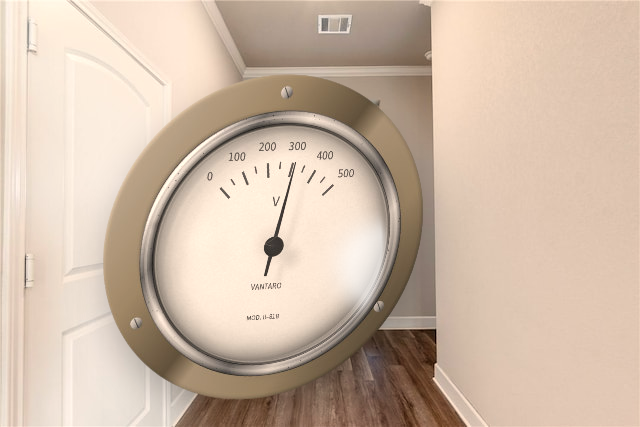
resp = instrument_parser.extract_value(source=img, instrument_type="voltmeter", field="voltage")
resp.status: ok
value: 300 V
